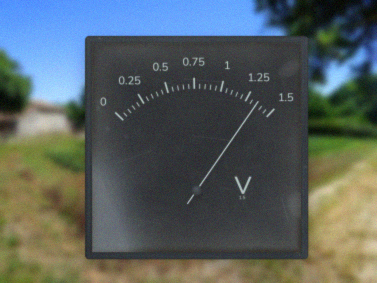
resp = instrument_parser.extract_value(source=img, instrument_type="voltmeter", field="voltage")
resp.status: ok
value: 1.35 V
